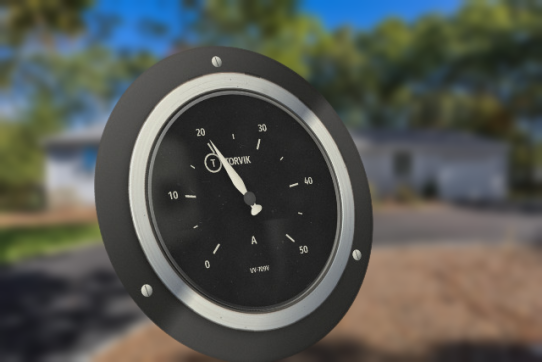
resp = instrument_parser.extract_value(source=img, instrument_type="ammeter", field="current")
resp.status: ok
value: 20 A
